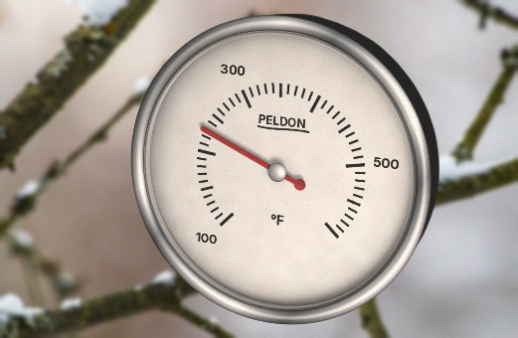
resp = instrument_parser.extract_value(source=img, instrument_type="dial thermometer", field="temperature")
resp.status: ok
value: 230 °F
